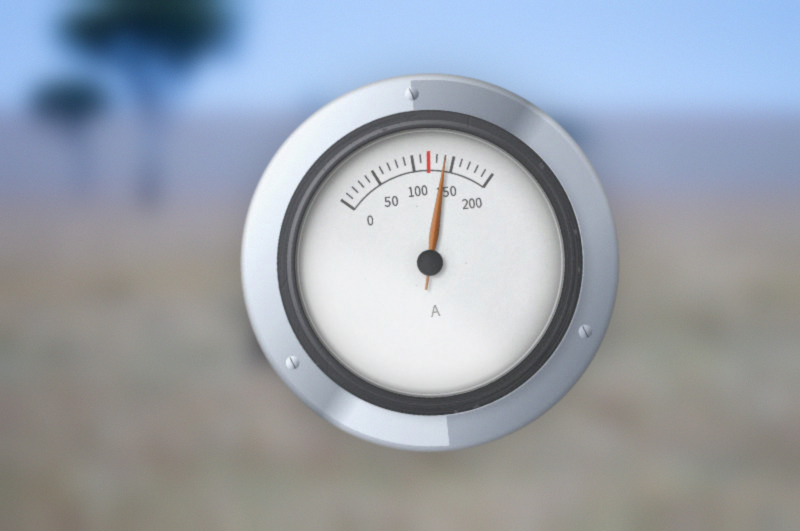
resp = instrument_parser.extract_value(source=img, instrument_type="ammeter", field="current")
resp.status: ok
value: 140 A
